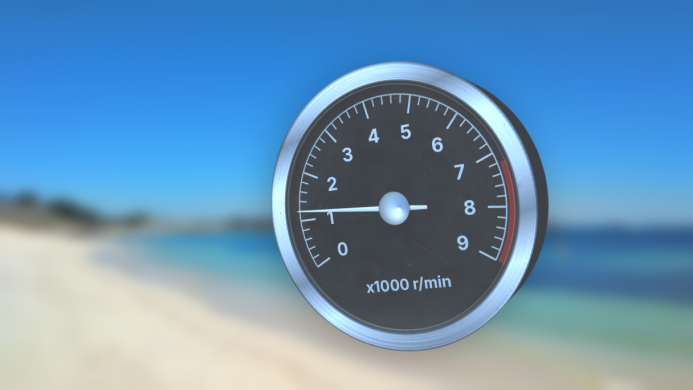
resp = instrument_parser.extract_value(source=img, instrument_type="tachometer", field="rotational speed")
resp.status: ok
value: 1200 rpm
